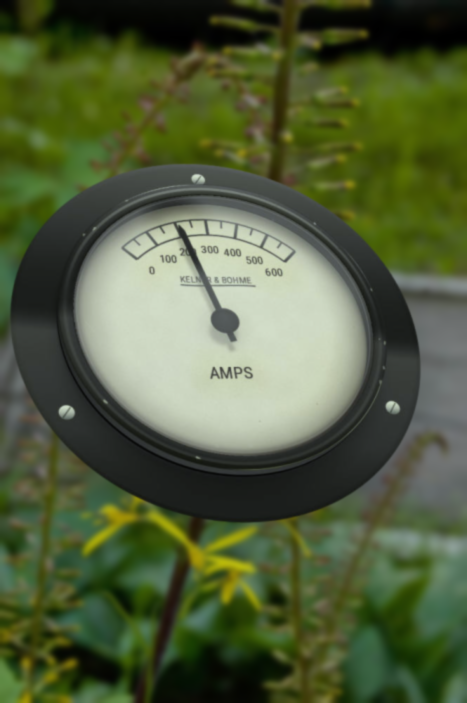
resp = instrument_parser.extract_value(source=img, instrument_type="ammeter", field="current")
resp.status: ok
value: 200 A
